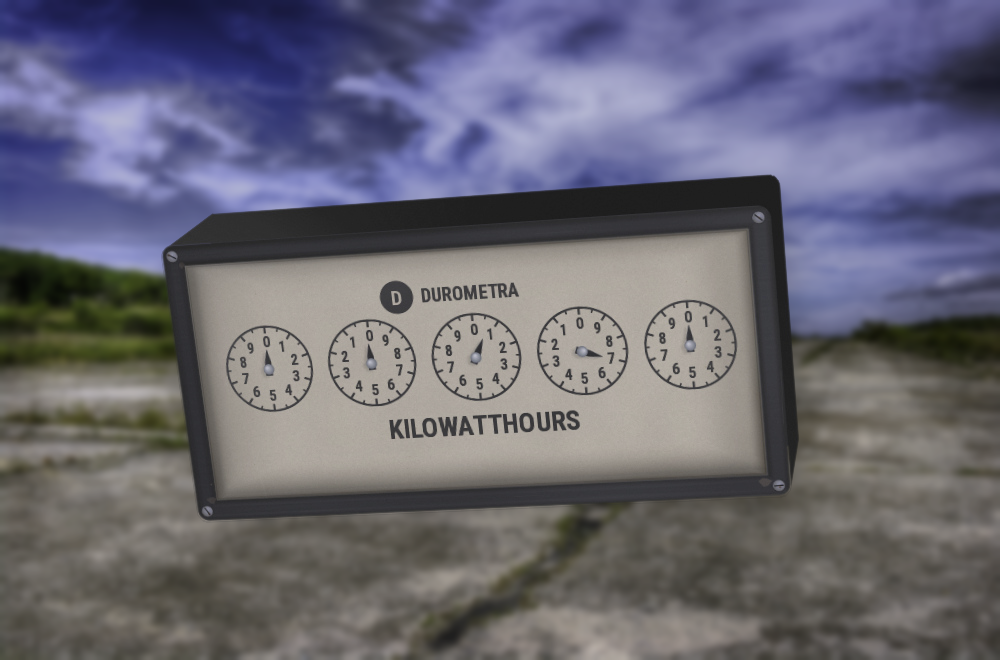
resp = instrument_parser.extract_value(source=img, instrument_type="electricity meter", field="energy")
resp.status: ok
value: 70 kWh
